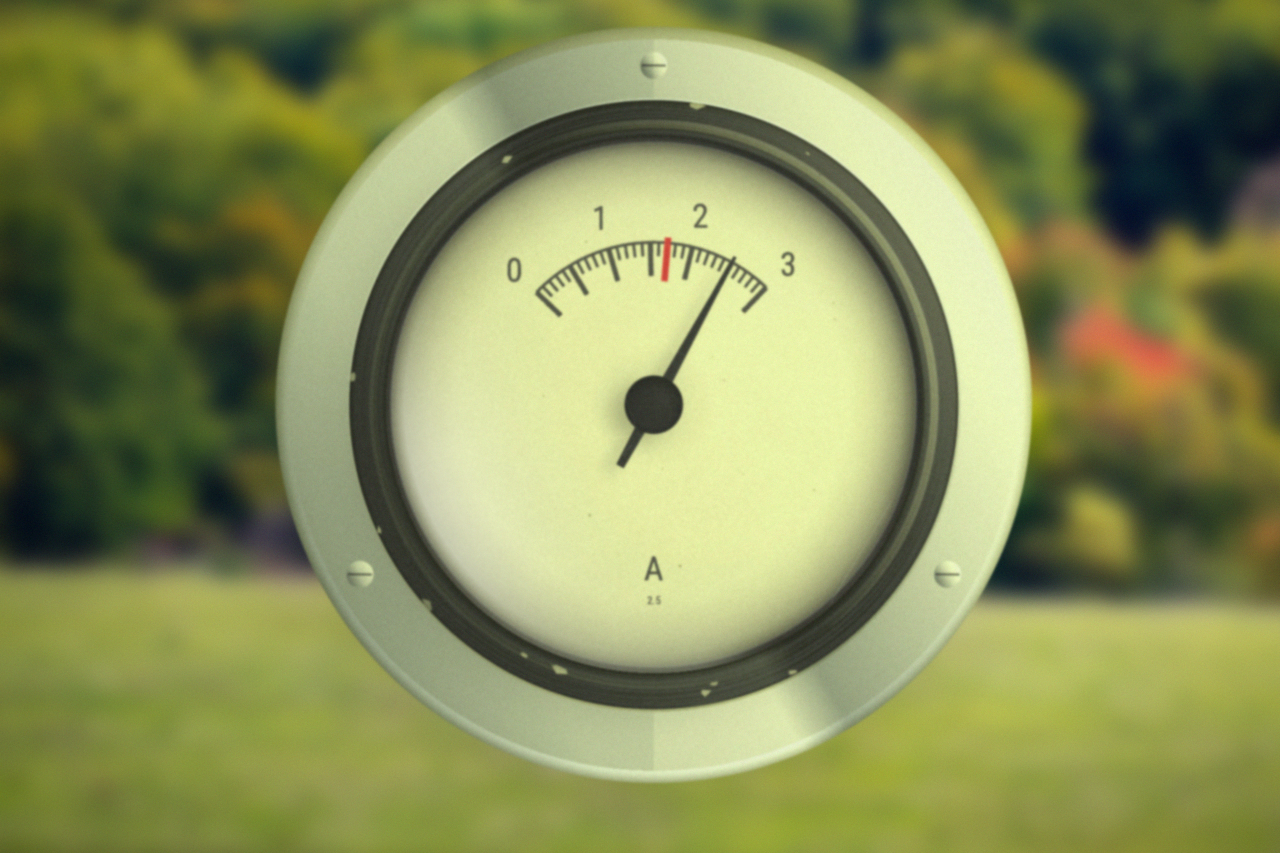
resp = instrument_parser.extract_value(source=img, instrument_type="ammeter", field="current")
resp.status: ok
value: 2.5 A
